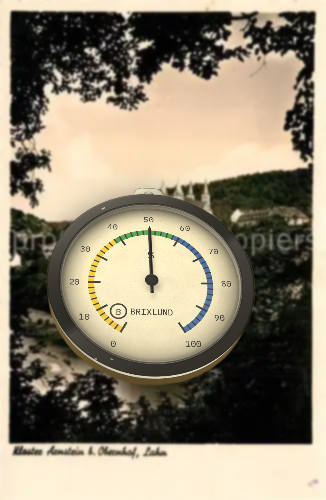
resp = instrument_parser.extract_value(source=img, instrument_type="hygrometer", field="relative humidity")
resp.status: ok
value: 50 %
